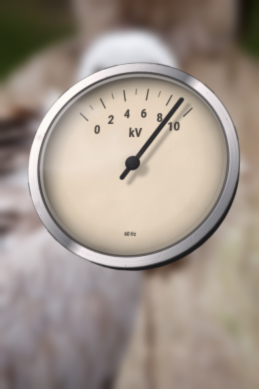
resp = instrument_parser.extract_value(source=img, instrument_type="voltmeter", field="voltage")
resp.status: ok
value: 9 kV
